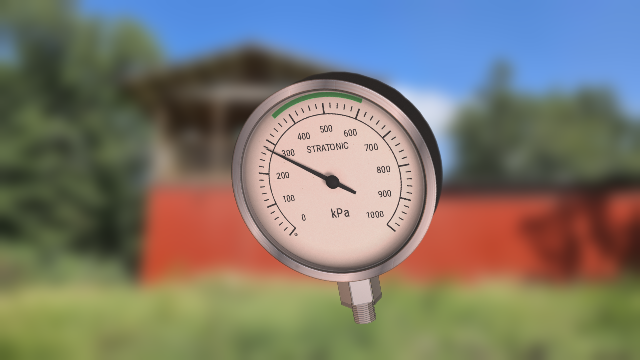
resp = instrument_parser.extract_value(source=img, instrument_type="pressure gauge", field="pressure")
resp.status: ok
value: 280 kPa
